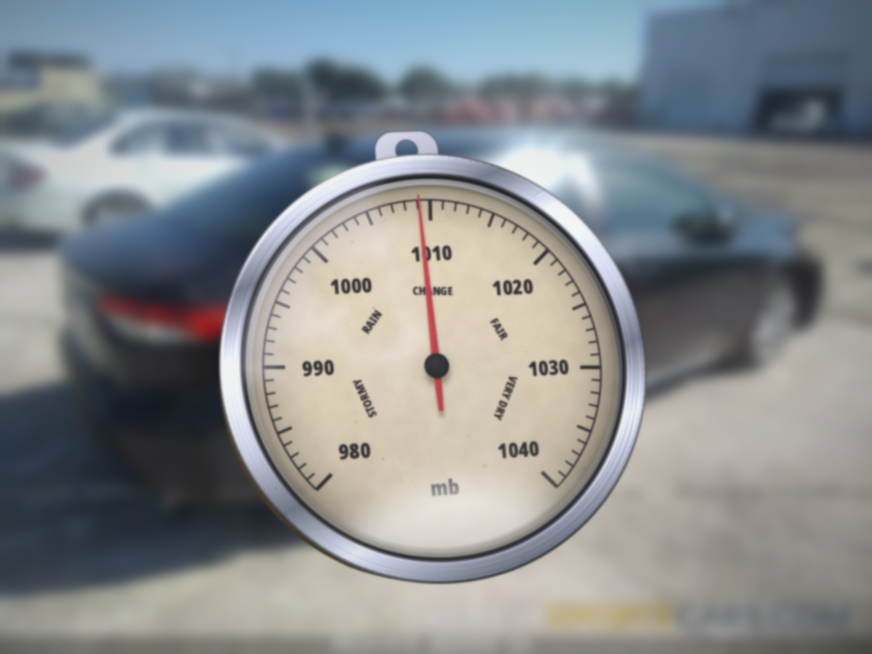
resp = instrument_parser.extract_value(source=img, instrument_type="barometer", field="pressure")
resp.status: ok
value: 1009 mbar
